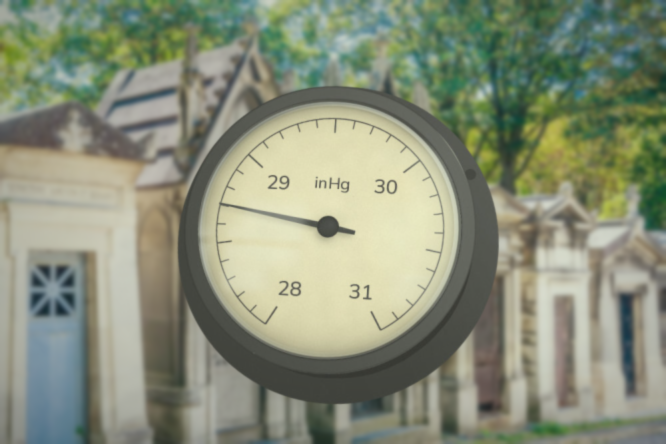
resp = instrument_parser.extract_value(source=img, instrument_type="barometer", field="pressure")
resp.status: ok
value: 28.7 inHg
